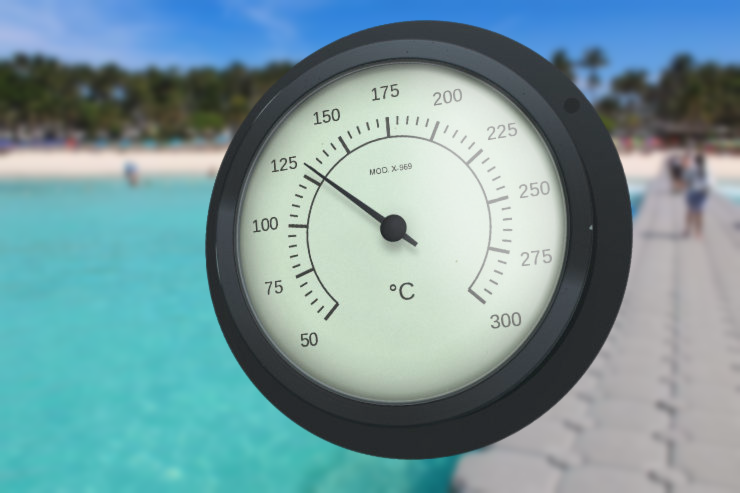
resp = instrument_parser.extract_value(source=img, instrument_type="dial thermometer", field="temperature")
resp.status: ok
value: 130 °C
